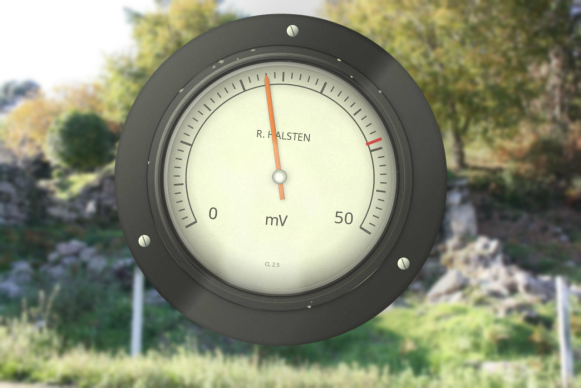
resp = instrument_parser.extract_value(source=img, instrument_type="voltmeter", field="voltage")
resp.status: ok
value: 23 mV
